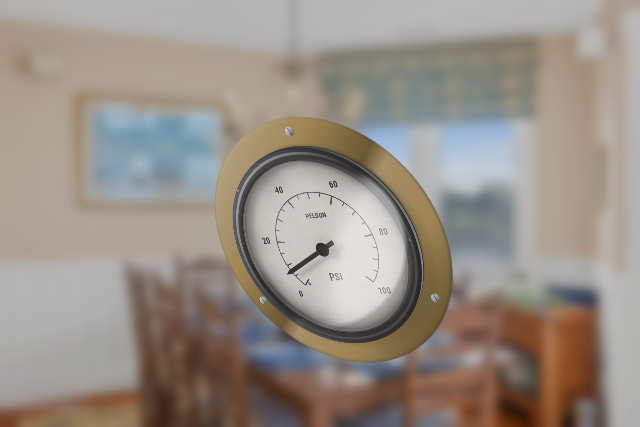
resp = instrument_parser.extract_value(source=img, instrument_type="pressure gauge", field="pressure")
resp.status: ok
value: 7.5 psi
